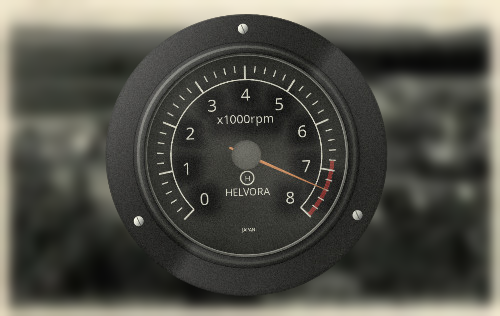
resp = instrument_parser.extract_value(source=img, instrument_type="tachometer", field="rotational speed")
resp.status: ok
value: 7400 rpm
